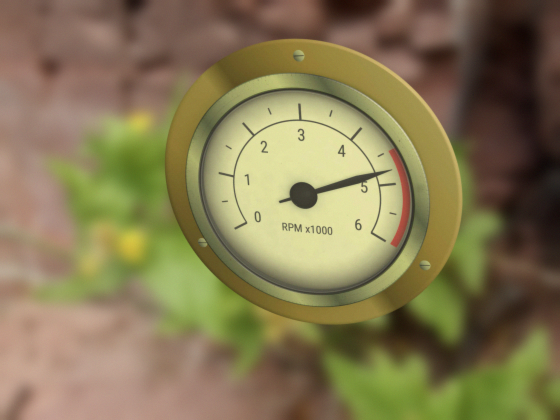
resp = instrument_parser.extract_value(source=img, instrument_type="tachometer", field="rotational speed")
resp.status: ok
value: 4750 rpm
